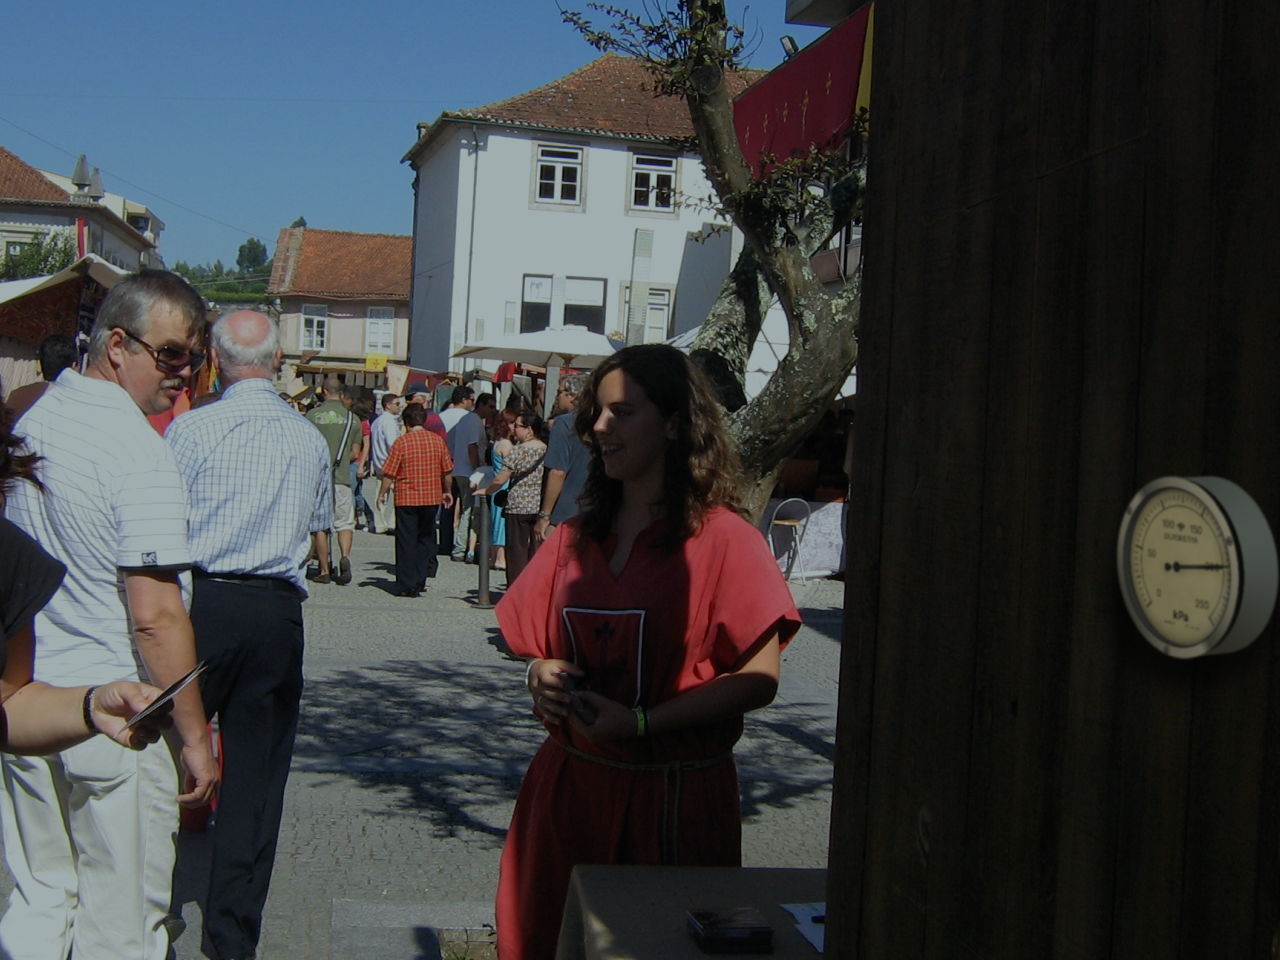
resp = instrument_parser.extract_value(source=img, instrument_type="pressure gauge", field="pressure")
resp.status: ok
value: 200 kPa
